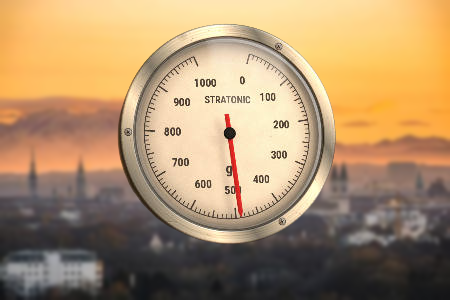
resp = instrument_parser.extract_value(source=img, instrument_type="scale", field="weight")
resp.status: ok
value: 490 g
